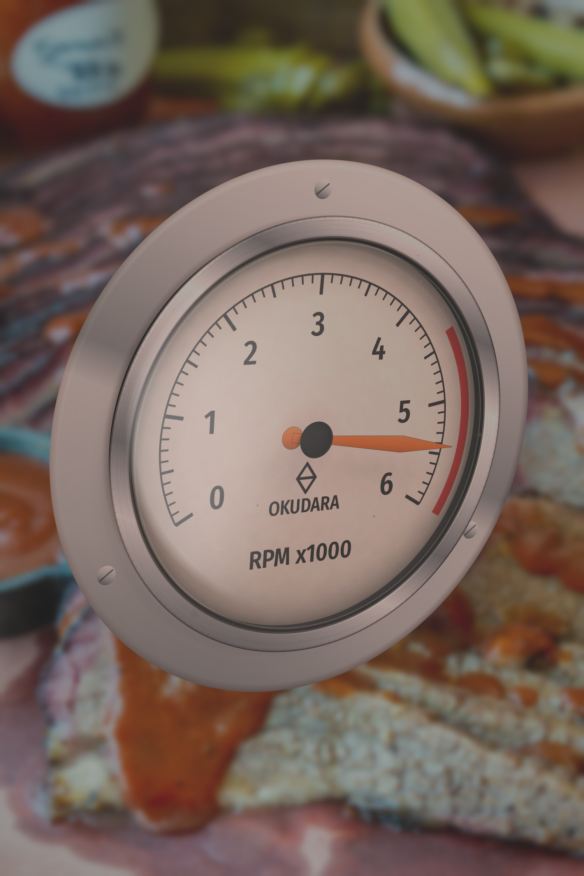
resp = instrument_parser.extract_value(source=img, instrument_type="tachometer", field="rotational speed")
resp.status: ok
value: 5400 rpm
